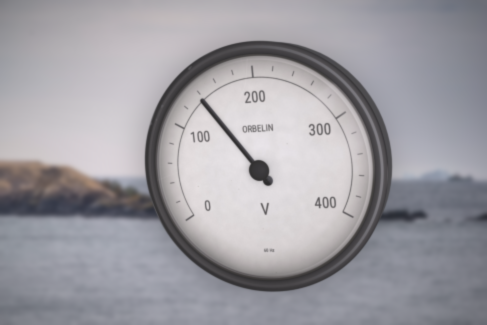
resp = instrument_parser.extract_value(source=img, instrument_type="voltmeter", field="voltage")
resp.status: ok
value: 140 V
